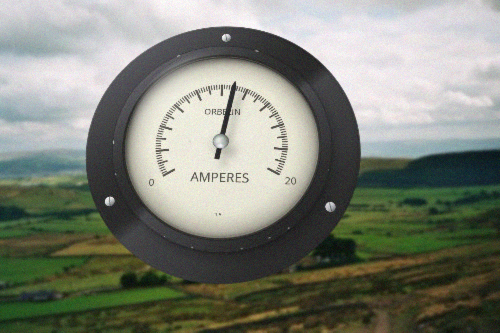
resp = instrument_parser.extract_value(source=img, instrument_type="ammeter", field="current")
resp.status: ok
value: 11 A
